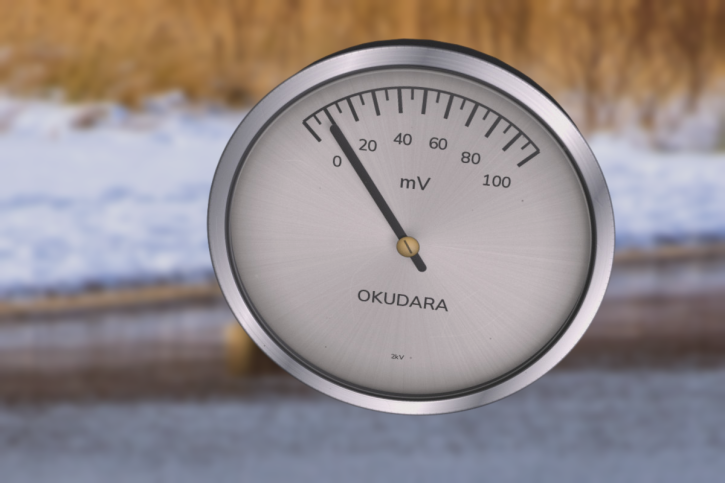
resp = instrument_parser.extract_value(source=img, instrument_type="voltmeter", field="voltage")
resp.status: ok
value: 10 mV
